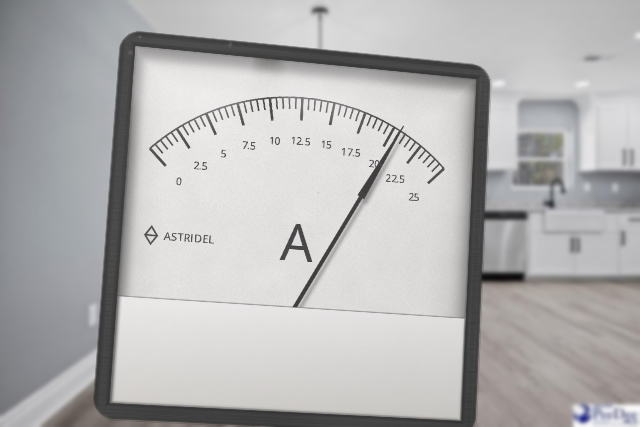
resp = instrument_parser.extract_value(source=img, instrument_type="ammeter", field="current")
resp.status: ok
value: 20.5 A
